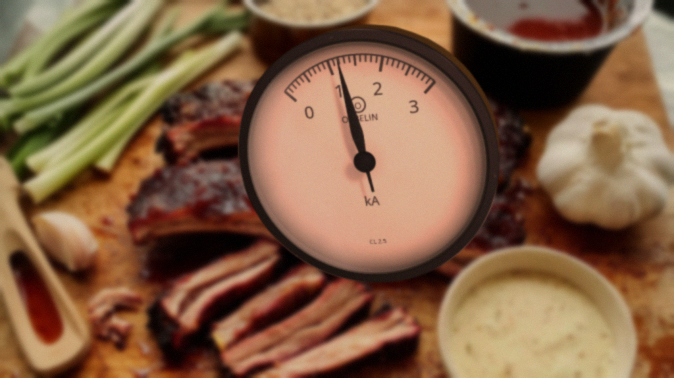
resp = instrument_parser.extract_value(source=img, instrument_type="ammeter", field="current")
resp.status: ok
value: 1.2 kA
